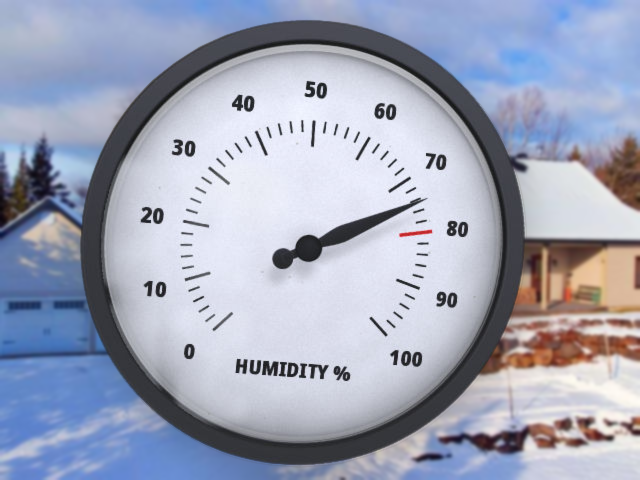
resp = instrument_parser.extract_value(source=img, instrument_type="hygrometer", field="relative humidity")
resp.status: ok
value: 74 %
